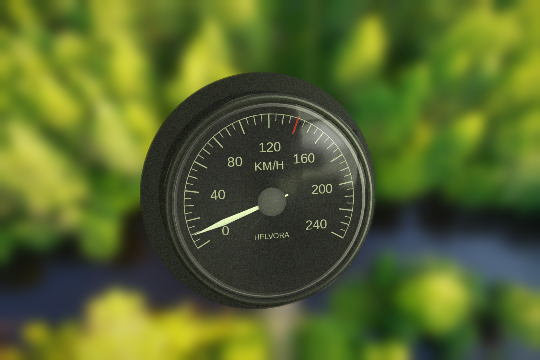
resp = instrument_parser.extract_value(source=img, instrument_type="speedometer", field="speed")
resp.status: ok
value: 10 km/h
